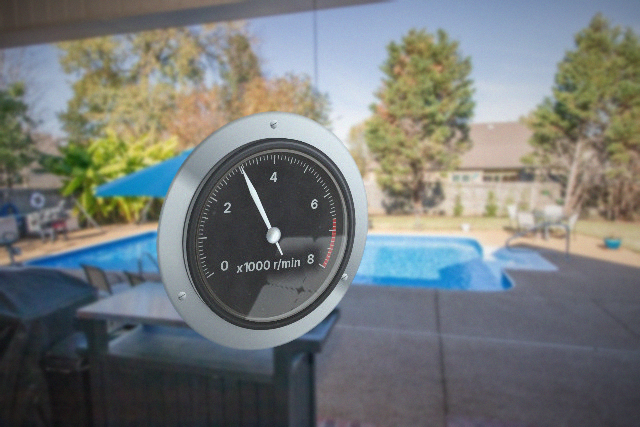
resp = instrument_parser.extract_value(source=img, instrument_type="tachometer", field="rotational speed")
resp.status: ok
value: 3000 rpm
